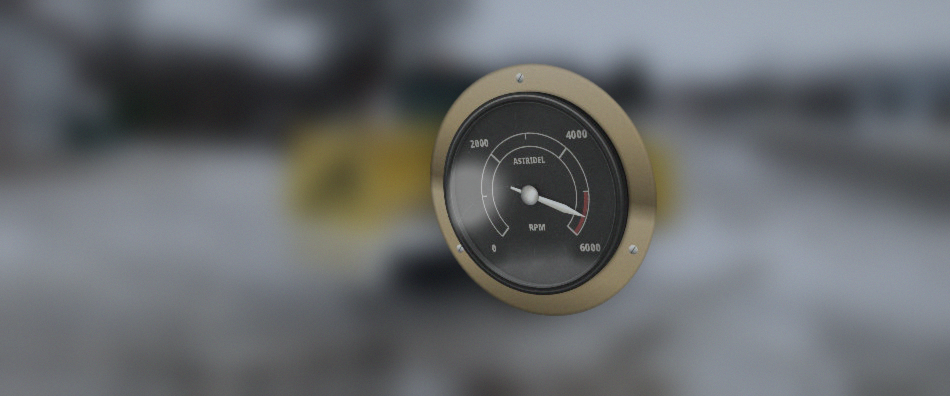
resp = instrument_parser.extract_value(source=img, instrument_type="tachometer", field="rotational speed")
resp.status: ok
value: 5500 rpm
